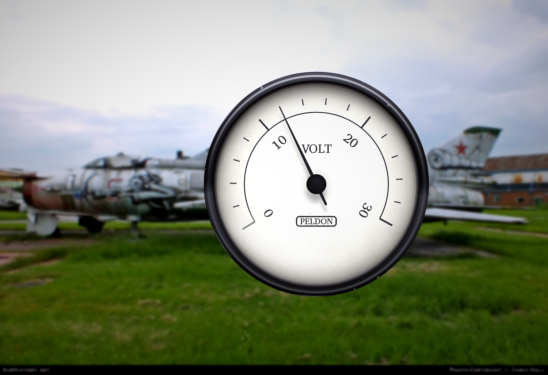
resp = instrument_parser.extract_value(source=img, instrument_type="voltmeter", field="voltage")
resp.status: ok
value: 12 V
